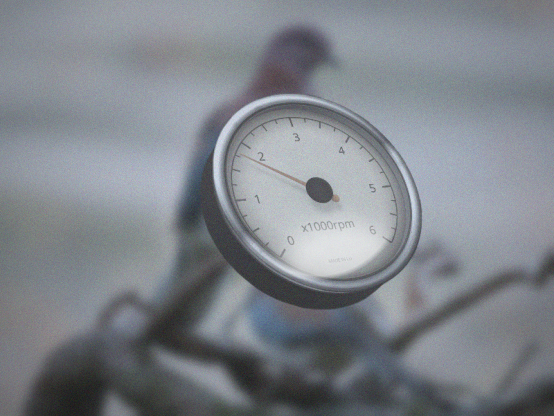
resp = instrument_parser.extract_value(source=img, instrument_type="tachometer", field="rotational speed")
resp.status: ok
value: 1750 rpm
